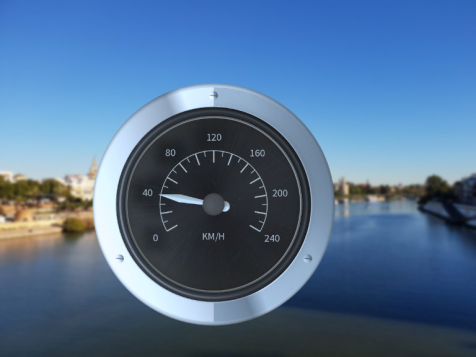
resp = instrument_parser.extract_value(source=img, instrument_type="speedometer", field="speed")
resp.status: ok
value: 40 km/h
